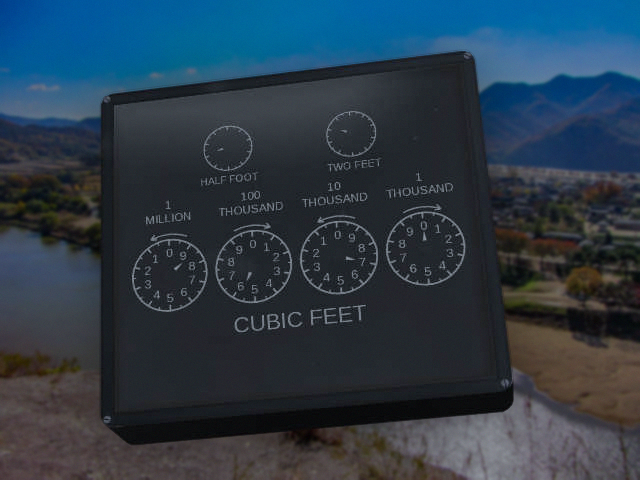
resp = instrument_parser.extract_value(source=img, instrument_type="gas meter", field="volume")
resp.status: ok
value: 857000 ft³
